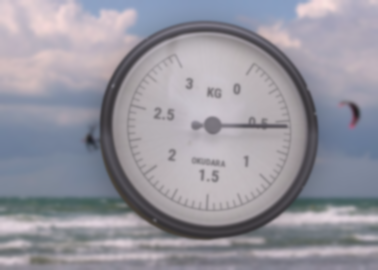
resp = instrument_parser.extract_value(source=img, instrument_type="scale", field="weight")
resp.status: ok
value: 0.55 kg
